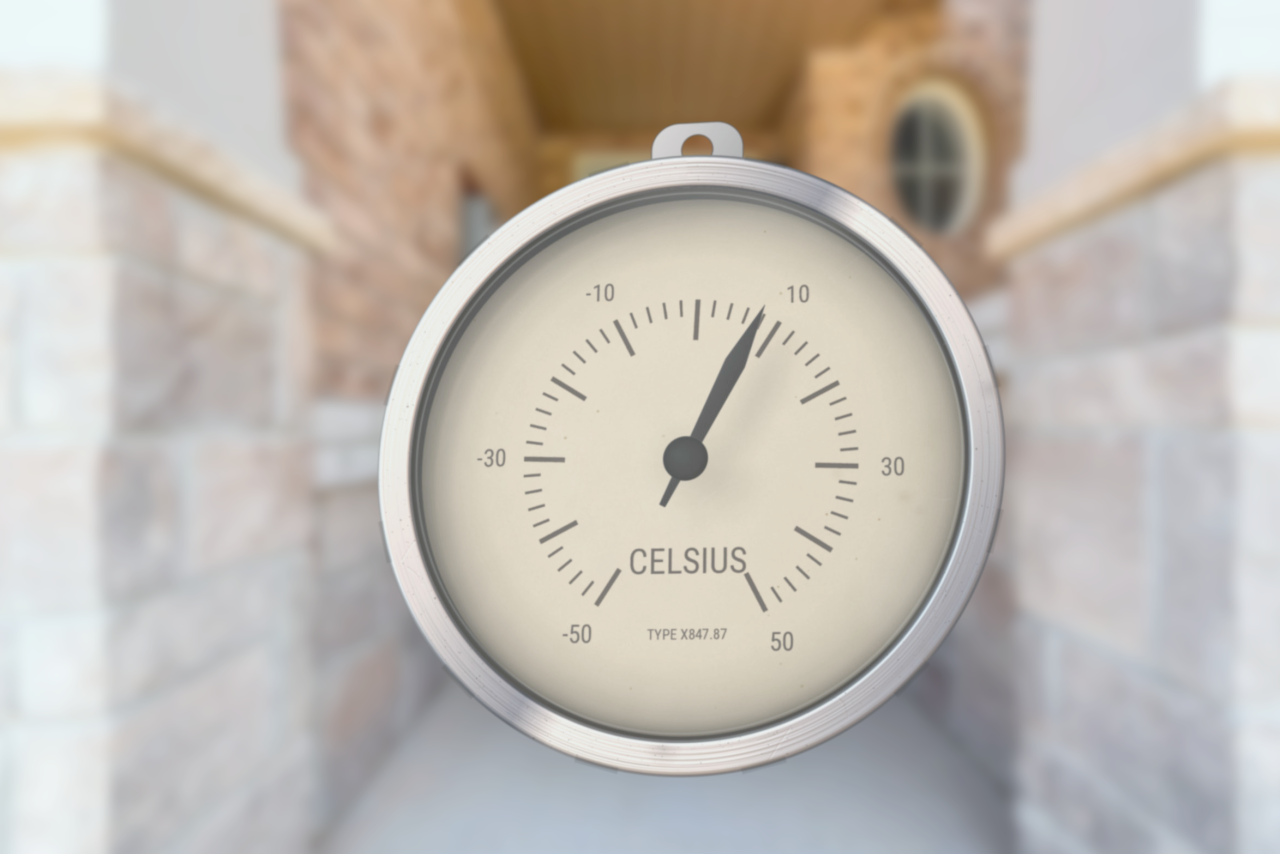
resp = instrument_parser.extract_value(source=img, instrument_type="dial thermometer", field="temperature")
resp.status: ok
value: 8 °C
